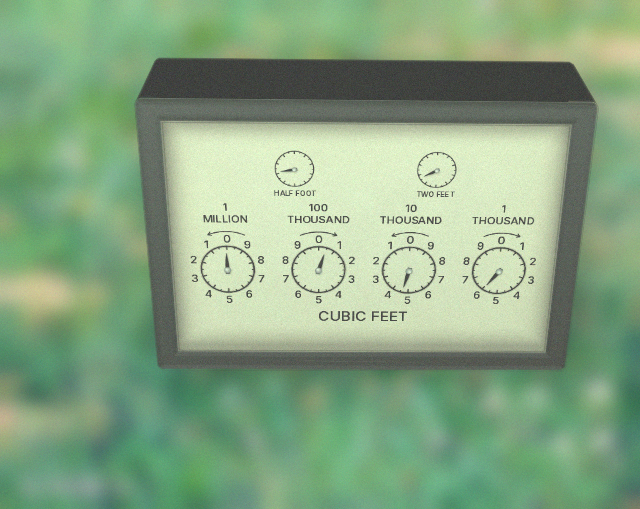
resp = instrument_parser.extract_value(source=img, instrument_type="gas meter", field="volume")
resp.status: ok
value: 4600 ft³
